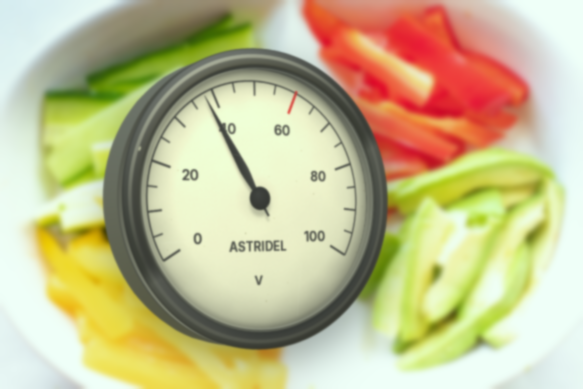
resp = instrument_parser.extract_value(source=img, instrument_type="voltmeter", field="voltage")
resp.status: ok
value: 37.5 V
